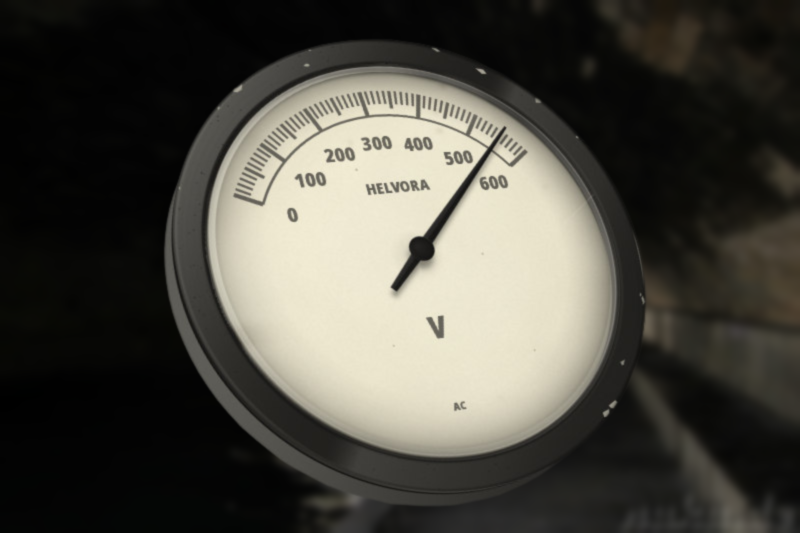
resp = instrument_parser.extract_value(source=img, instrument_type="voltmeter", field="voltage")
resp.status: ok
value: 550 V
